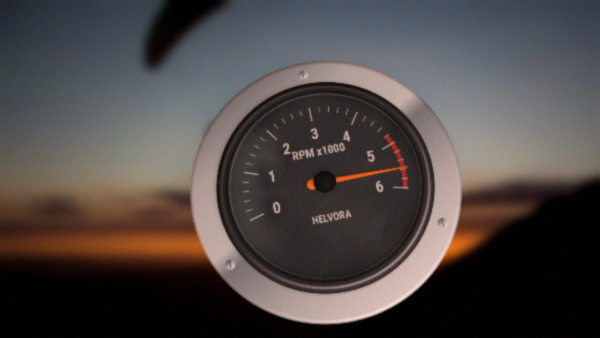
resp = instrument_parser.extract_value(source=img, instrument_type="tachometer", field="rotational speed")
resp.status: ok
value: 5600 rpm
